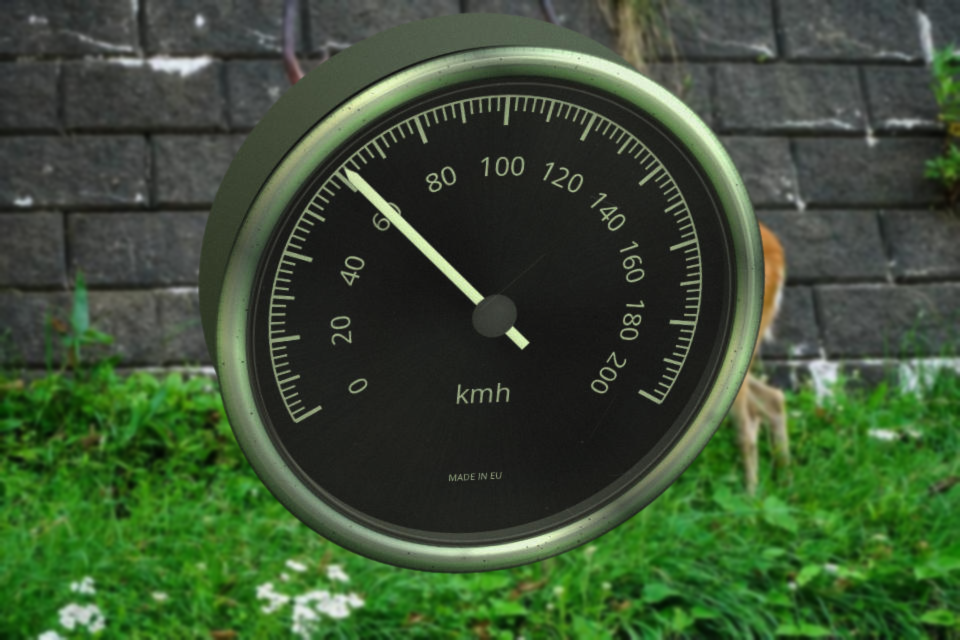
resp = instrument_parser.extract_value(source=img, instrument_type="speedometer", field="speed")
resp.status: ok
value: 62 km/h
